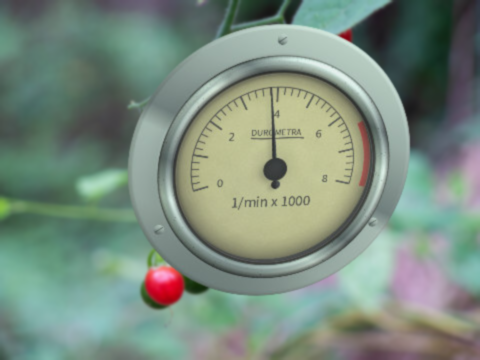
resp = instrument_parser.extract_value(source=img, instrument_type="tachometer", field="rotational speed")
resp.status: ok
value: 3800 rpm
